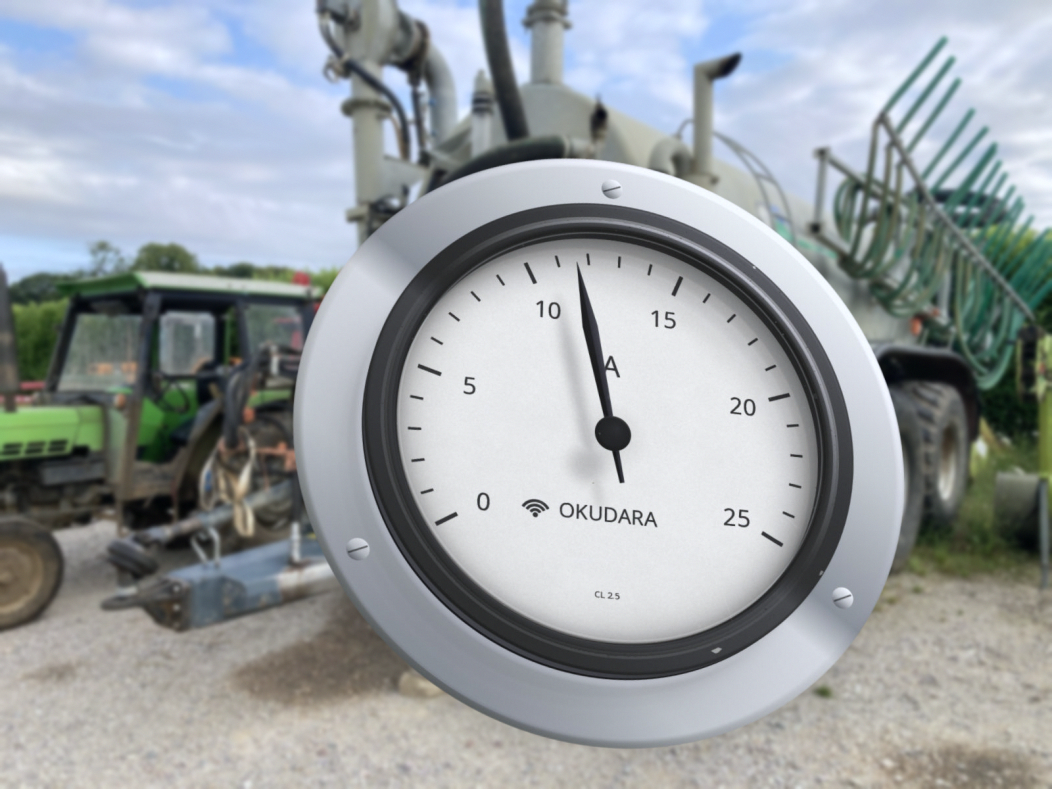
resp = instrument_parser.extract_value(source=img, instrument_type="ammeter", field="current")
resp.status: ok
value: 11.5 A
